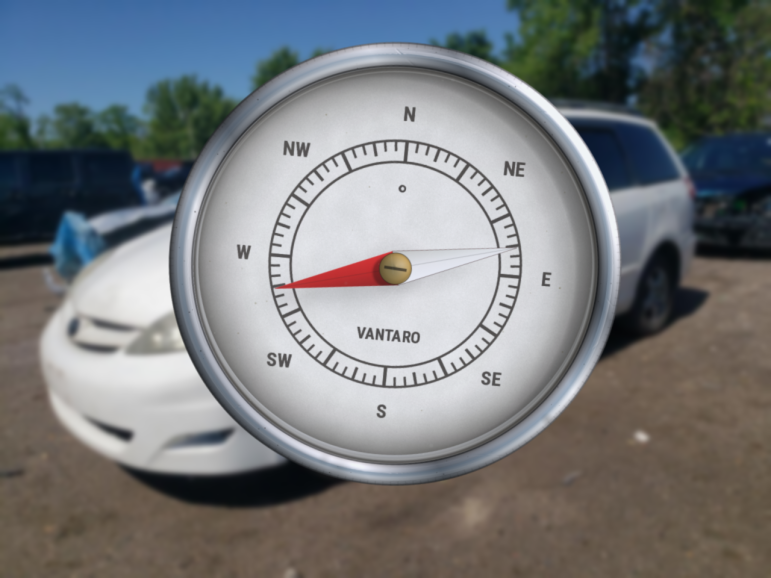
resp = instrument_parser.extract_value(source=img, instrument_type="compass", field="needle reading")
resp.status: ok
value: 255 °
